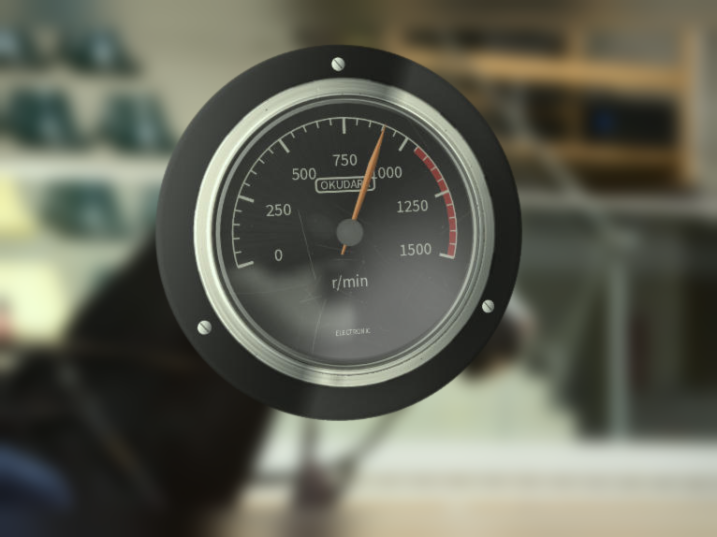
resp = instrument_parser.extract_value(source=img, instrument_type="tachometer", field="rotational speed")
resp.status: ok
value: 900 rpm
